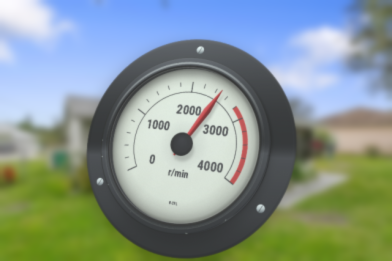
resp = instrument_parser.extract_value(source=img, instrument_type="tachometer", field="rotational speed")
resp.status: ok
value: 2500 rpm
